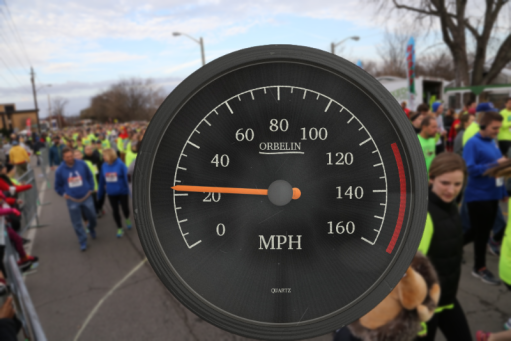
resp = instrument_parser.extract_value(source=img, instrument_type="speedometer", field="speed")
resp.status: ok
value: 22.5 mph
